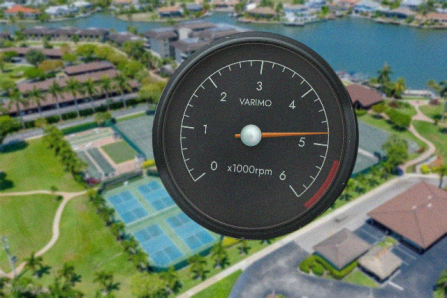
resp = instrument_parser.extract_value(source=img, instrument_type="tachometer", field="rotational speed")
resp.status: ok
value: 4800 rpm
